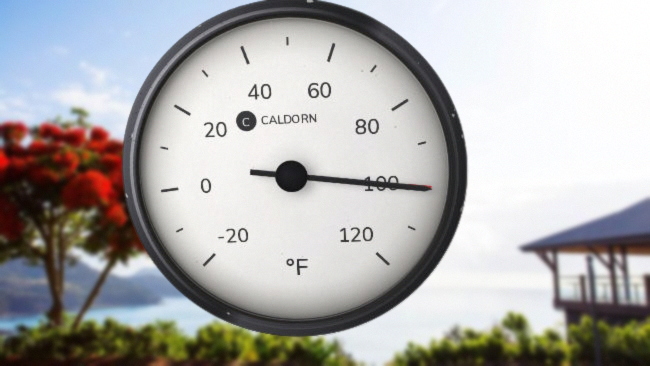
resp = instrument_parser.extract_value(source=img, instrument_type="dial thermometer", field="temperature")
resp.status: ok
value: 100 °F
